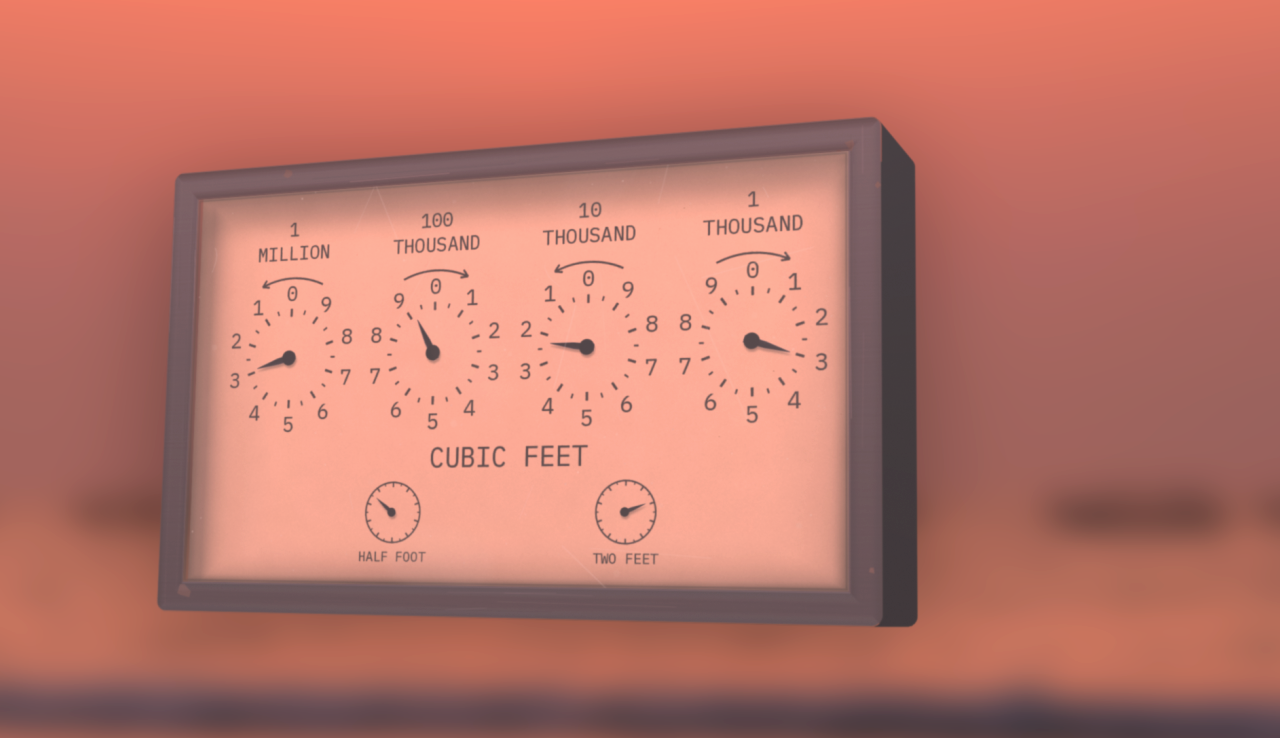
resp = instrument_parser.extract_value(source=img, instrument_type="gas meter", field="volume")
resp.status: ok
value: 292300 ft³
